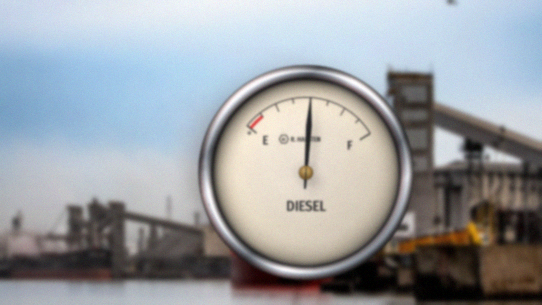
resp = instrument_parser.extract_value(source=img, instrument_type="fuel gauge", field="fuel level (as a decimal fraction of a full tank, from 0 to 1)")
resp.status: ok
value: 0.5
